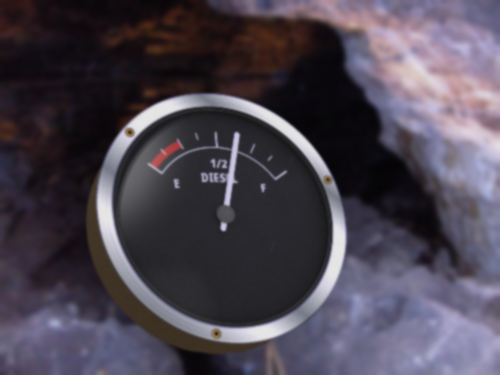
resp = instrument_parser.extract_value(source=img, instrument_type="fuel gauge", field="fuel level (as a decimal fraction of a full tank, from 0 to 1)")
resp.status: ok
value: 0.625
